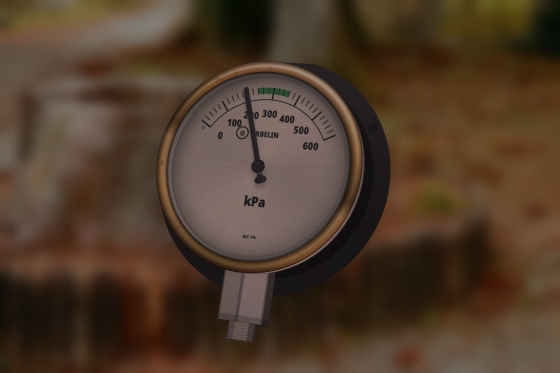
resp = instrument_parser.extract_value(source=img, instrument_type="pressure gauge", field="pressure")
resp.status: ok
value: 200 kPa
